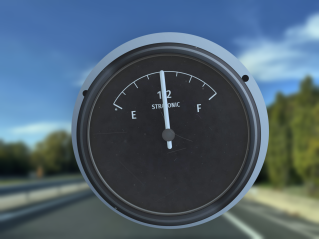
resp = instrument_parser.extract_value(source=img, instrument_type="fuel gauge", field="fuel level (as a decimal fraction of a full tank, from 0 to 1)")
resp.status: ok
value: 0.5
